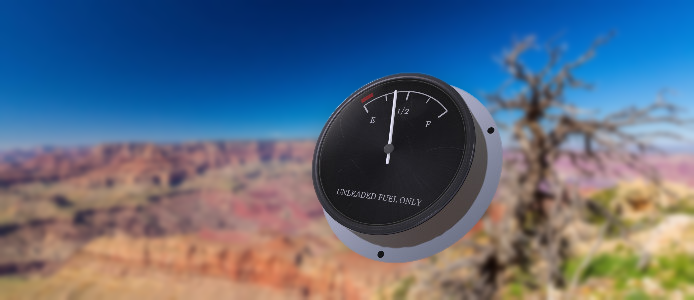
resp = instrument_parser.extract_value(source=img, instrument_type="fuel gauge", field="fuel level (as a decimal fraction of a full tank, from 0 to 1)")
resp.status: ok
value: 0.375
